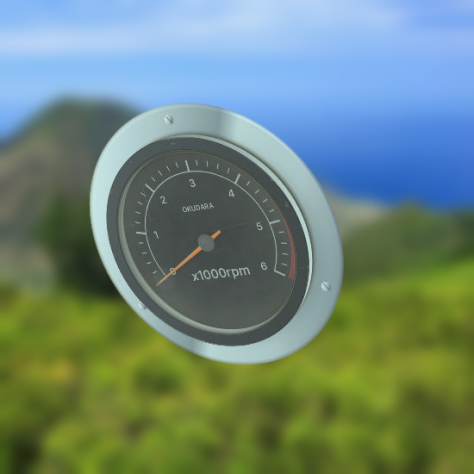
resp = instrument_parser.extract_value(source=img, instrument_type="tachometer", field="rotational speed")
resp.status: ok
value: 0 rpm
